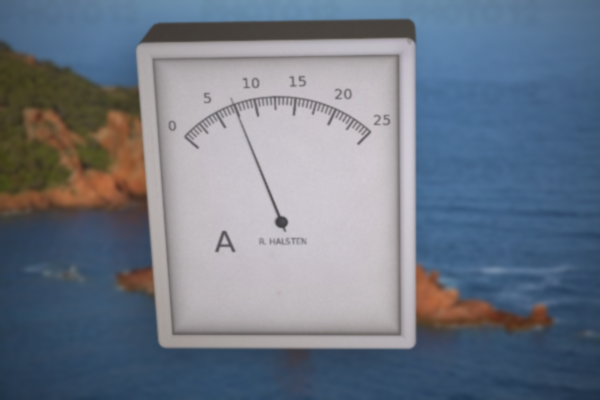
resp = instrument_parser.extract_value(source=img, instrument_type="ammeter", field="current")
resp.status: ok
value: 7.5 A
